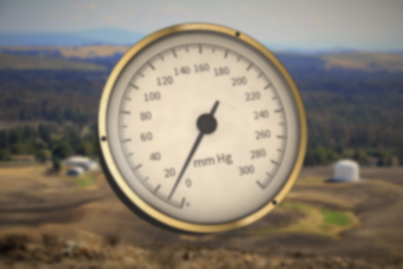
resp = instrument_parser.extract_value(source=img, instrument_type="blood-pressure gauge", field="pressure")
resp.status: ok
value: 10 mmHg
